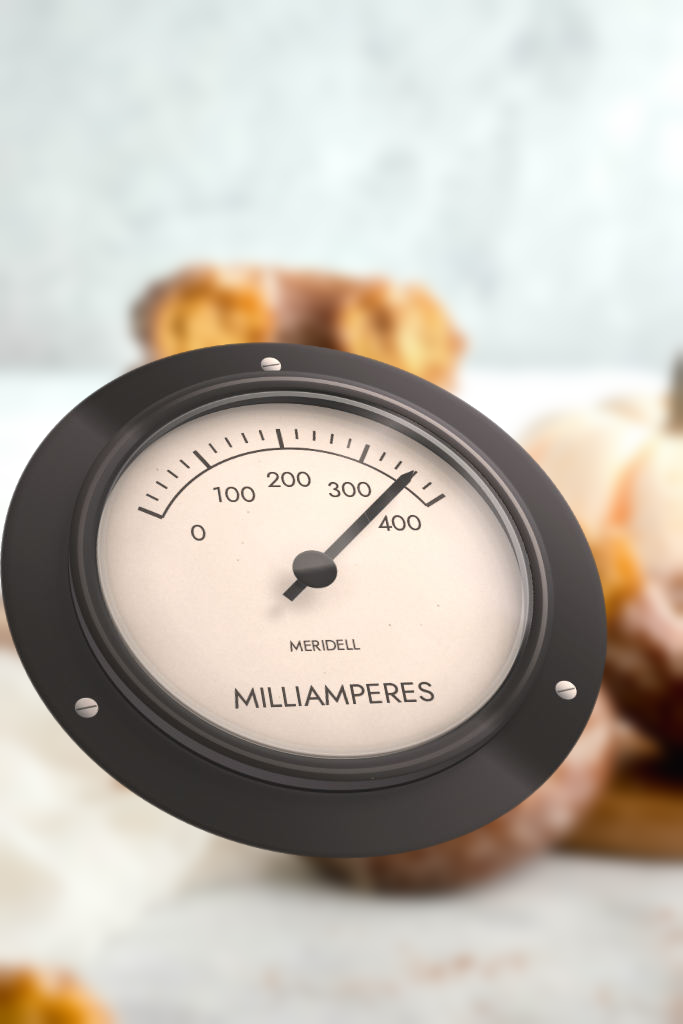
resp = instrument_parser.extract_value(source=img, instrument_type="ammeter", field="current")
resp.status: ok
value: 360 mA
